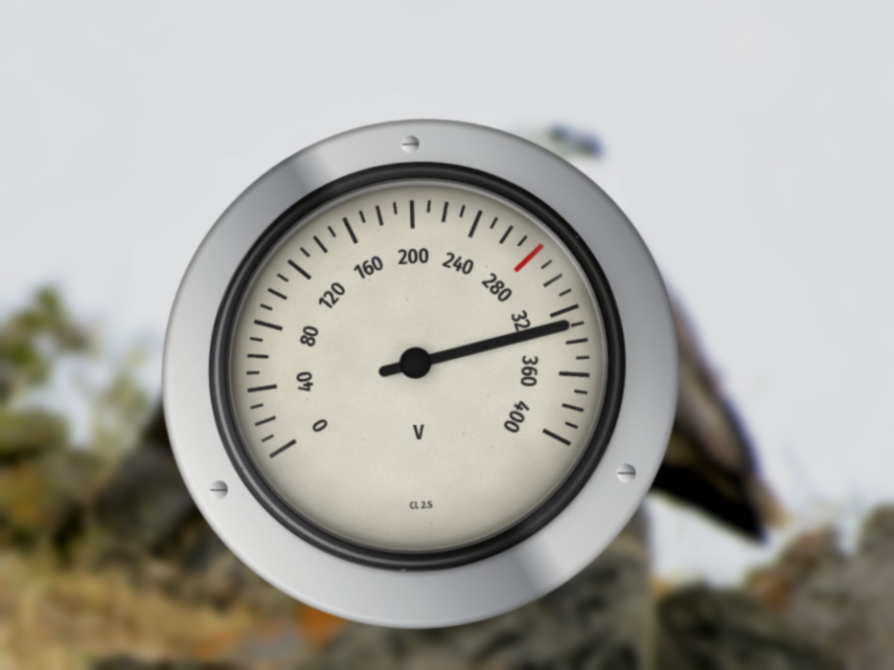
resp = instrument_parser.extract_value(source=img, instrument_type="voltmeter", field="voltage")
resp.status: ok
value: 330 V
